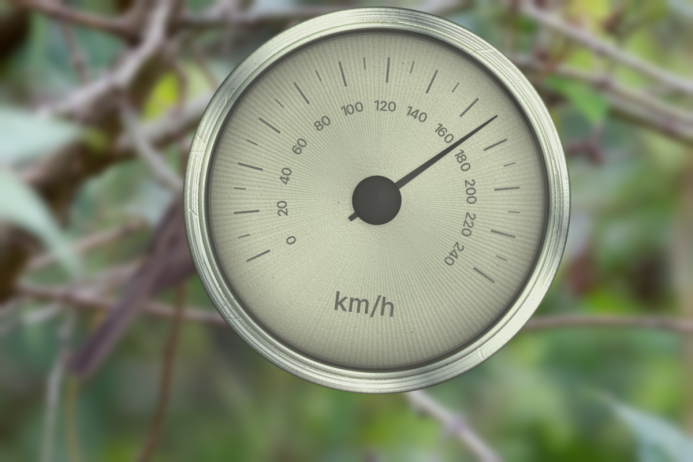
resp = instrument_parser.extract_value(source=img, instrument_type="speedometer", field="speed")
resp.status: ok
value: 170 km/h
